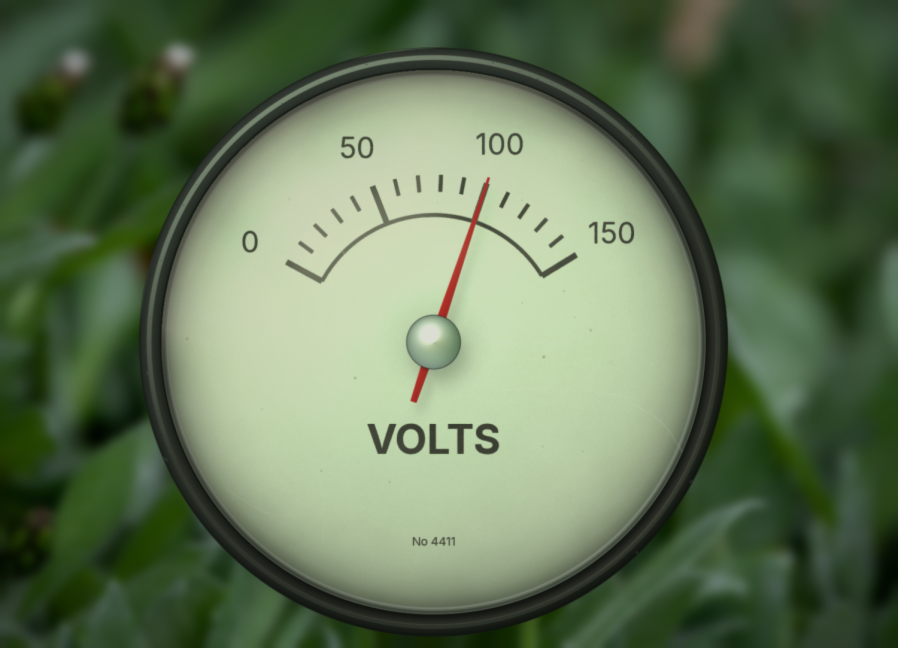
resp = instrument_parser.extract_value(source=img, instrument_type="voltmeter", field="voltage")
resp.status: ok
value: 100 V
